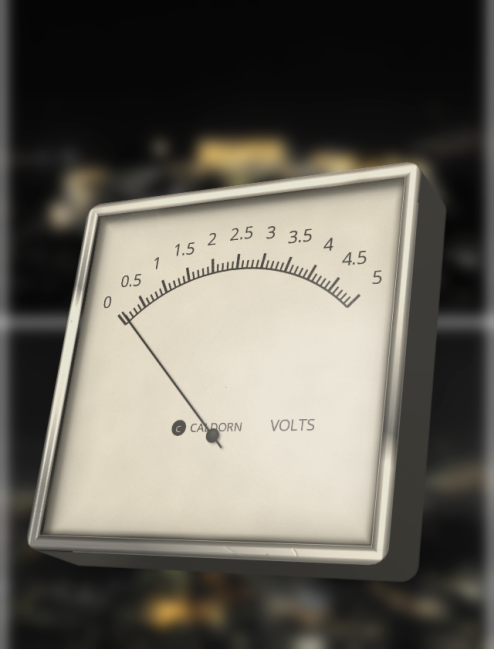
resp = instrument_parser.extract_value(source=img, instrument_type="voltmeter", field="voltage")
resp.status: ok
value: 0.1 V
